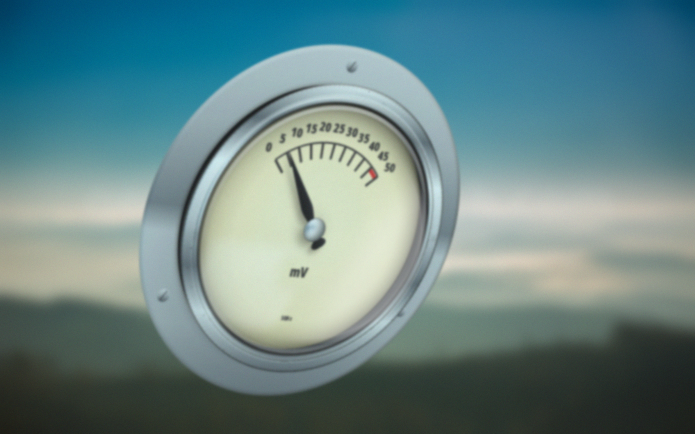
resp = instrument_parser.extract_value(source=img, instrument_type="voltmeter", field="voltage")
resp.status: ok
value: 5 mV
